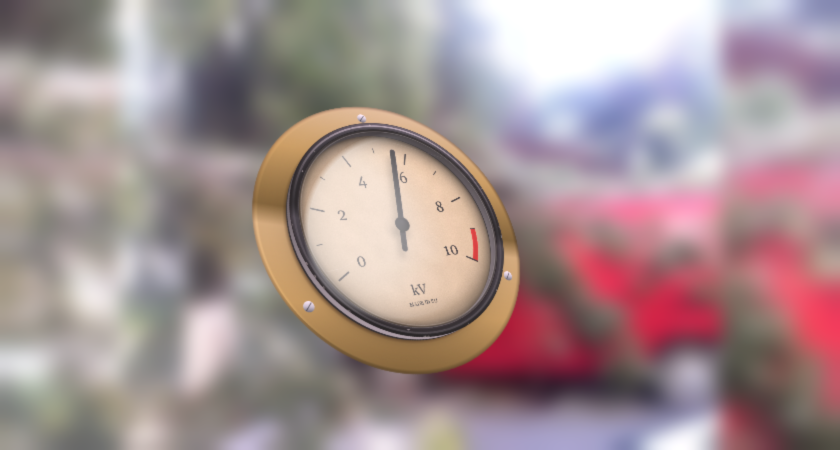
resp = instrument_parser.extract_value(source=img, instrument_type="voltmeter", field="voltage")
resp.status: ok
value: 5.5 kV
